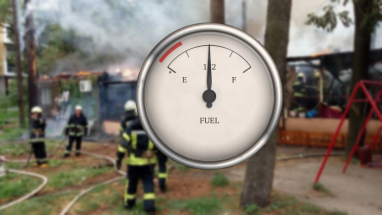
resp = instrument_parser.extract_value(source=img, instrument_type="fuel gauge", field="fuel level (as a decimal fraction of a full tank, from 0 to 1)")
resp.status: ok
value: 0.5
